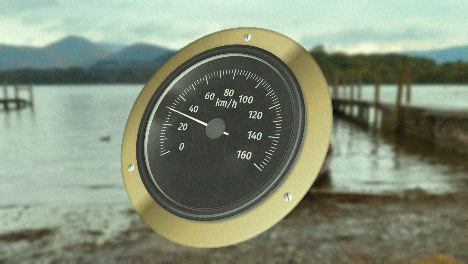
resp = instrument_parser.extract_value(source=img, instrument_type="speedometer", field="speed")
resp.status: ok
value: 30 km/h
